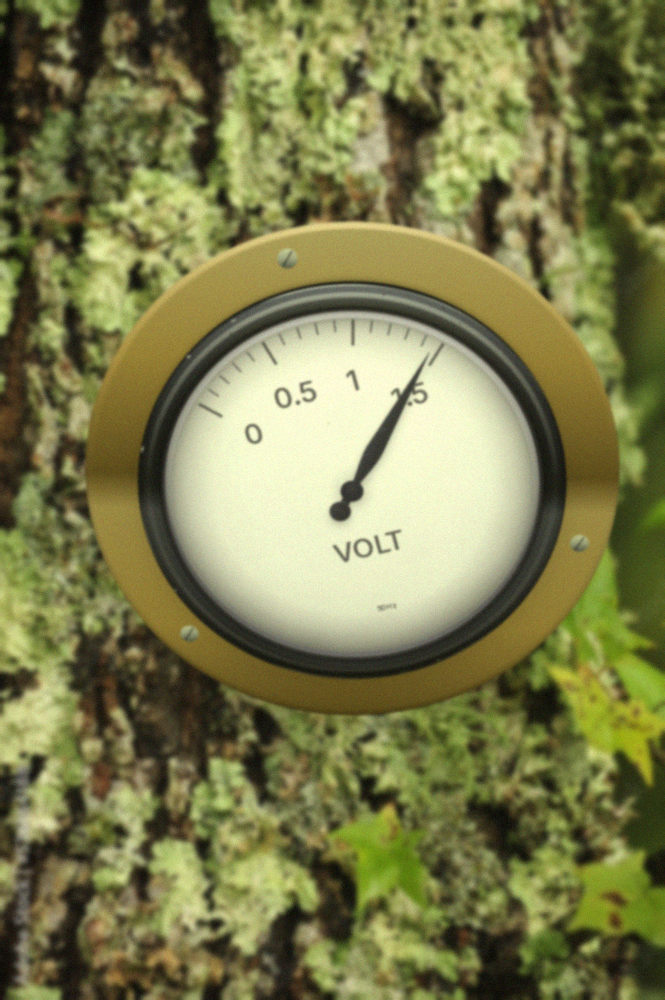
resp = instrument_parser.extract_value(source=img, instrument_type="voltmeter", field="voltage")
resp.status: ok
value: 1.45 V
